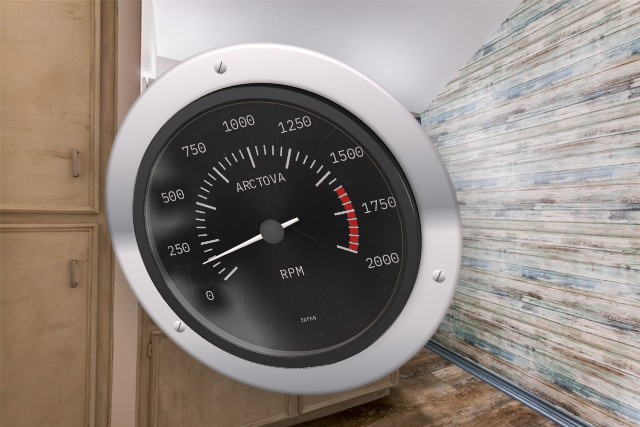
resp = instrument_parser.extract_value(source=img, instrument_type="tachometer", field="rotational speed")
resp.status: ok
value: 150 rpm
